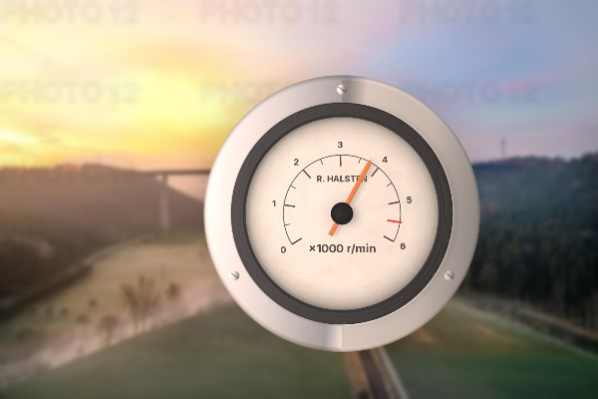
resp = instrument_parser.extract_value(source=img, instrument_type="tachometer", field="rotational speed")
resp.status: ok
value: 3750 rpm
